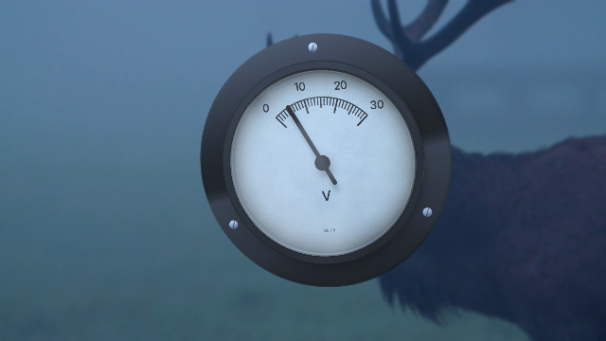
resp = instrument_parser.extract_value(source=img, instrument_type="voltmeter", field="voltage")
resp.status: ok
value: 5 V
